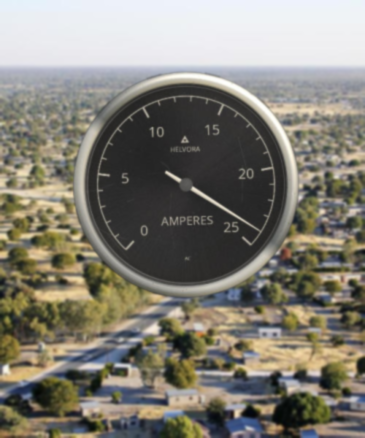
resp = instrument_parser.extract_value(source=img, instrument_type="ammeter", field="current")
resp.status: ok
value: 24 A
